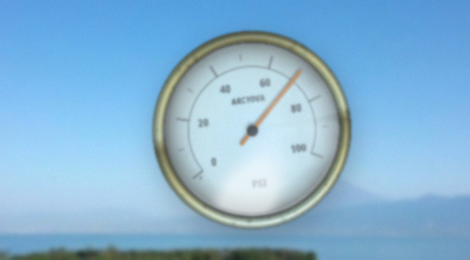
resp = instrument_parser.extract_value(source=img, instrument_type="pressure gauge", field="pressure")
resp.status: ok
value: 70 psi
